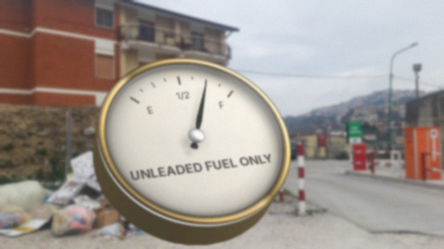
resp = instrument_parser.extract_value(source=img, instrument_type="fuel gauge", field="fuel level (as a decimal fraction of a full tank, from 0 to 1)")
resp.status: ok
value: 0.75
